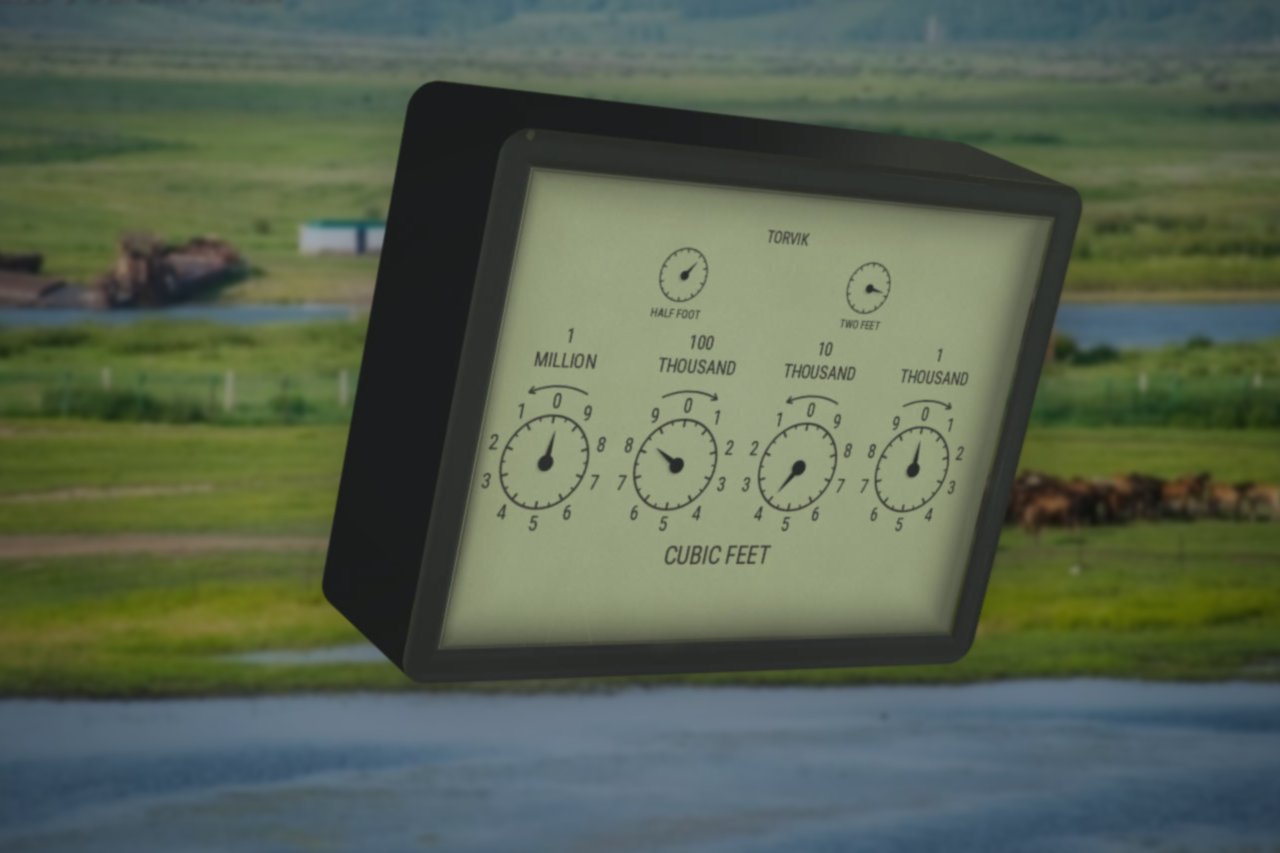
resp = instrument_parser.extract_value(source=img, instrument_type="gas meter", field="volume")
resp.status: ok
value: 984000 ft³
